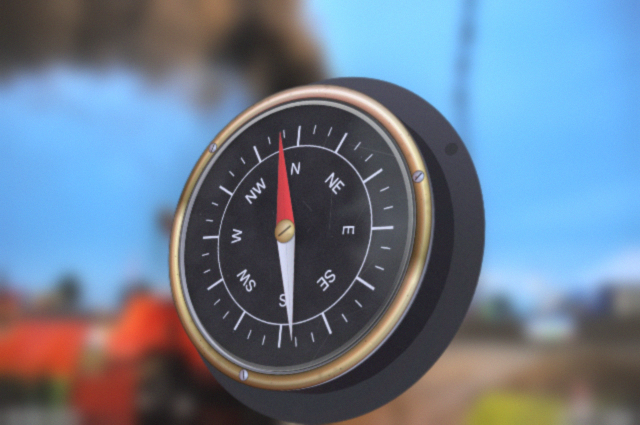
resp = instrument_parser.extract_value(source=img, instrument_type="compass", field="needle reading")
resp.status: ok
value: 350 °
